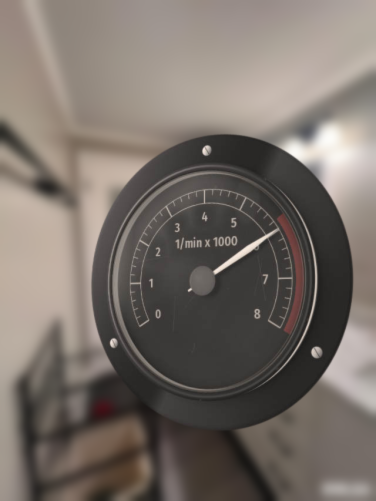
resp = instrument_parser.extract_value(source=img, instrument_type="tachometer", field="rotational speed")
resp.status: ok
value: 6000 rpm
